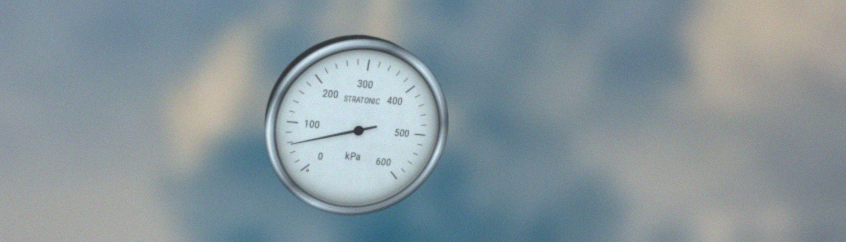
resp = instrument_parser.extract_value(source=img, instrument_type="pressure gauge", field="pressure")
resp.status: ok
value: 60 kPa
